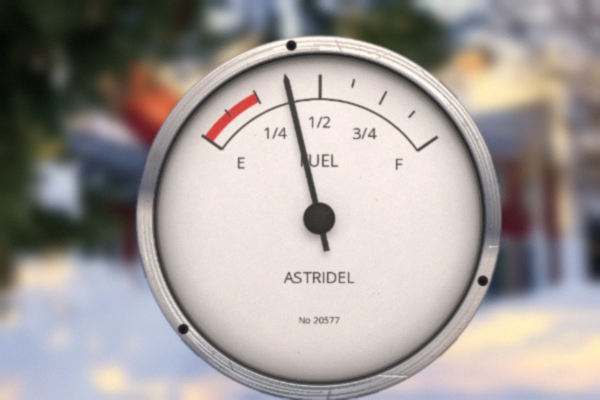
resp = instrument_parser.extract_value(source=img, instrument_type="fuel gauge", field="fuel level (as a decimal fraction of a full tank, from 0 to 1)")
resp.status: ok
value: 0.375
